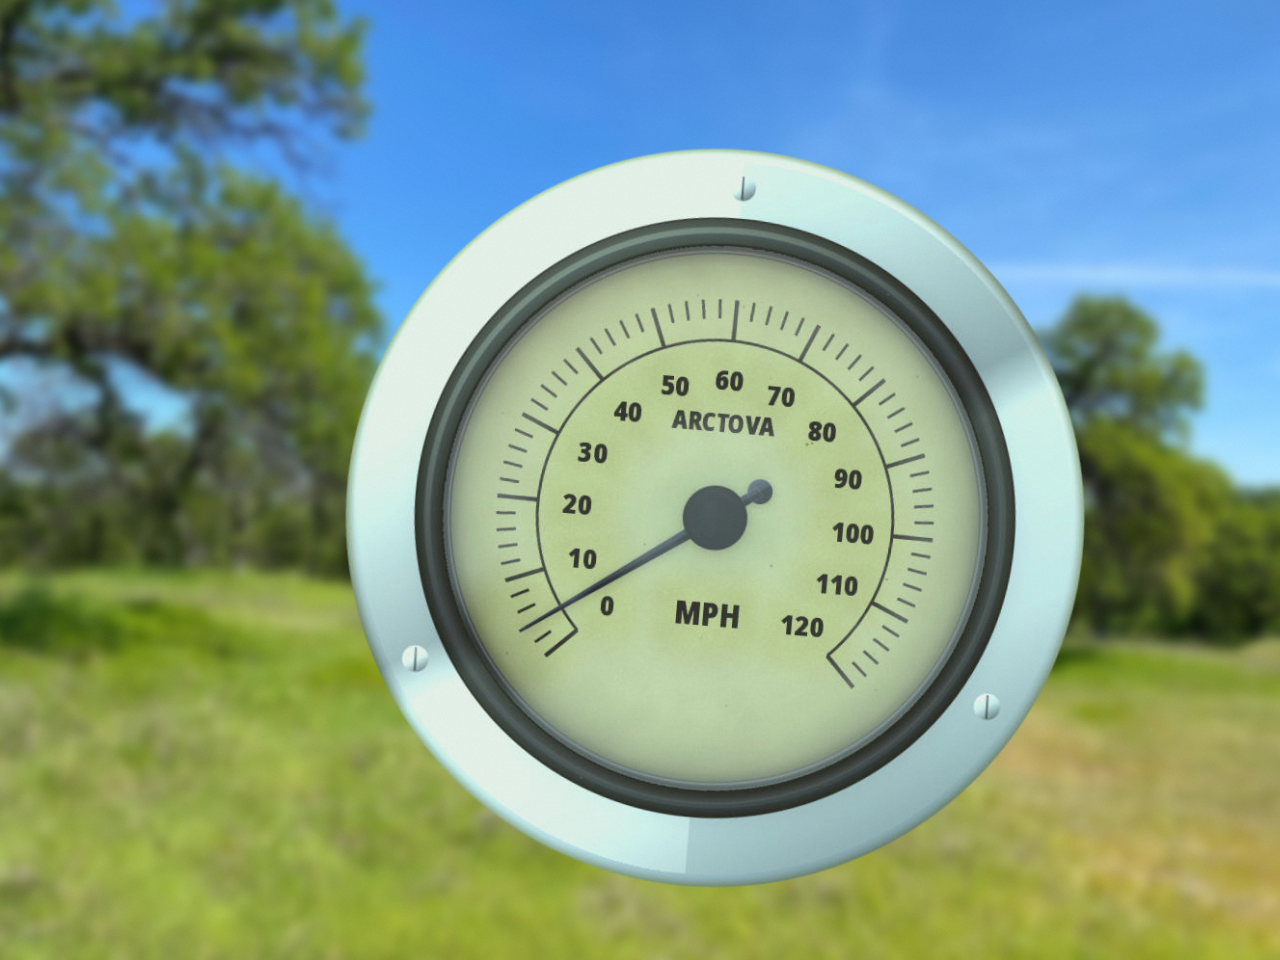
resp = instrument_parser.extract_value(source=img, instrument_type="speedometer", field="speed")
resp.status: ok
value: 4 mph
